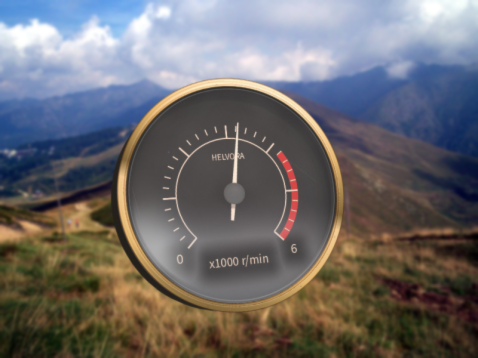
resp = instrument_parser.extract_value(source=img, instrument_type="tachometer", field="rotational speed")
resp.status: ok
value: 3200 rpm
